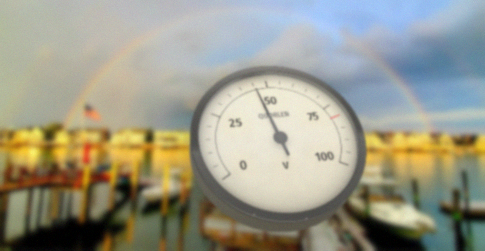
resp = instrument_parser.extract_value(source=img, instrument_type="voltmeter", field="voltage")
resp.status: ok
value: 45 V
